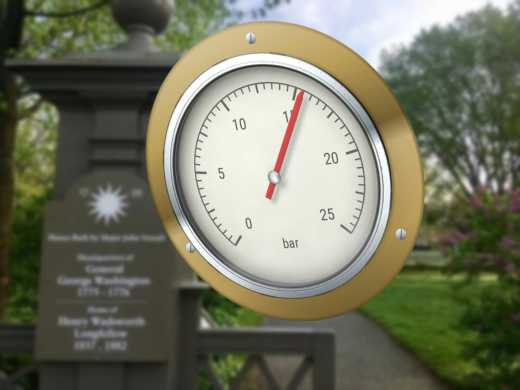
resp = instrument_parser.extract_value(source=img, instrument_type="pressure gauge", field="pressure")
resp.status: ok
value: 15.5 bar
